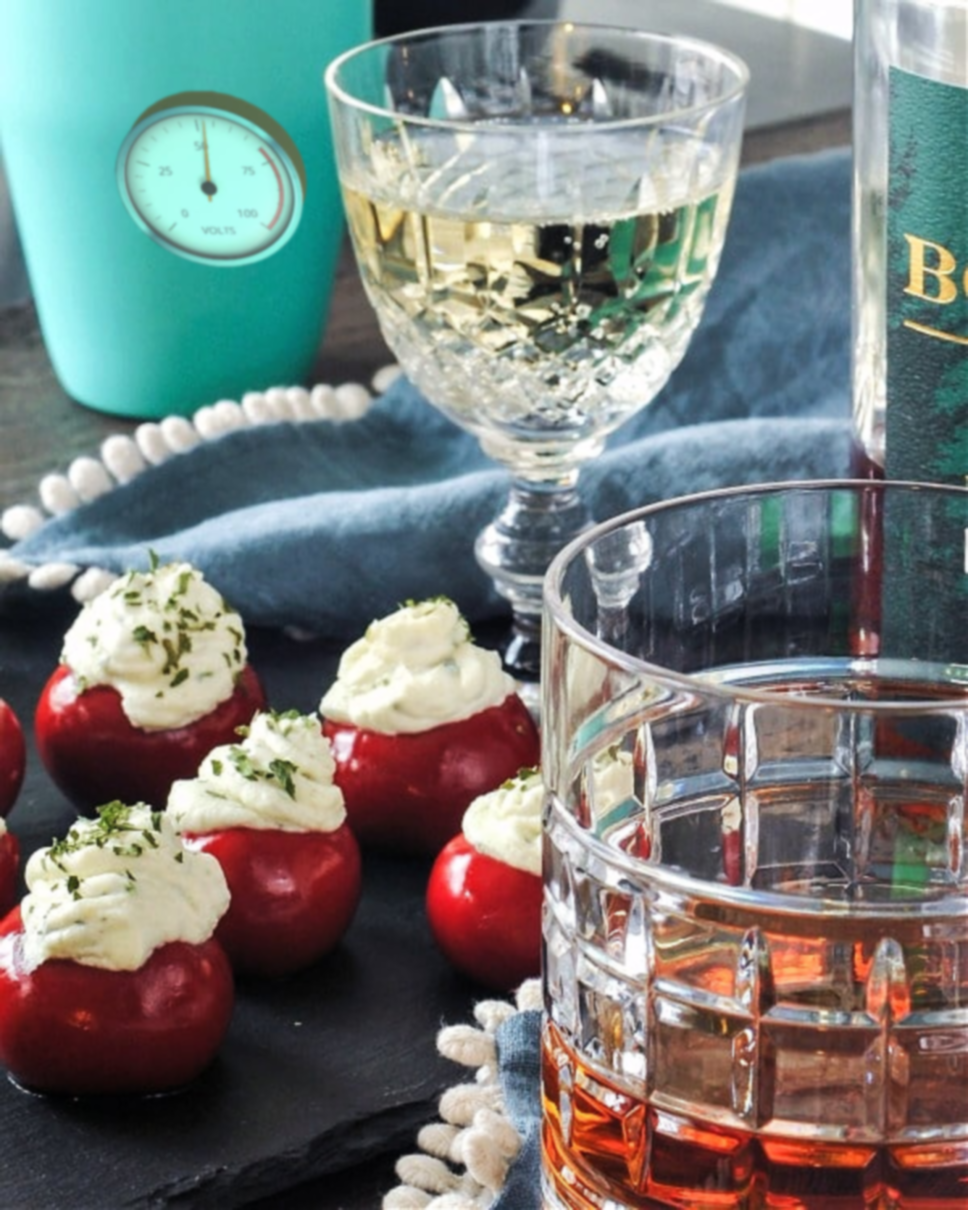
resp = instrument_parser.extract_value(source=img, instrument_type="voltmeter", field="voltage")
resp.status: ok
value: 52.5 V
